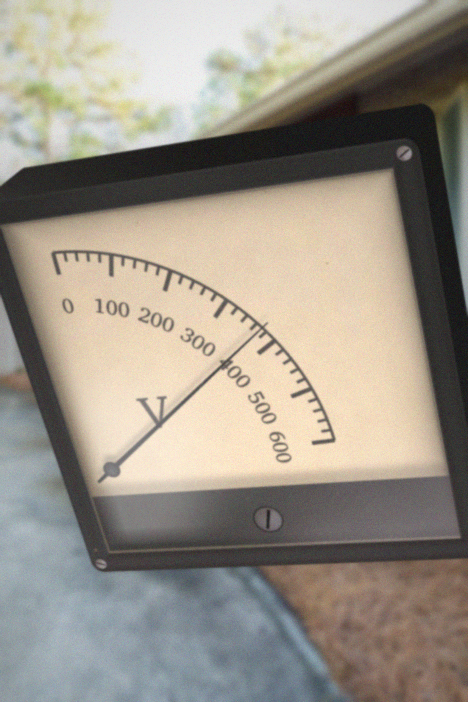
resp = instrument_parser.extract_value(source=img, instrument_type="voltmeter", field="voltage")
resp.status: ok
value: 370 V
